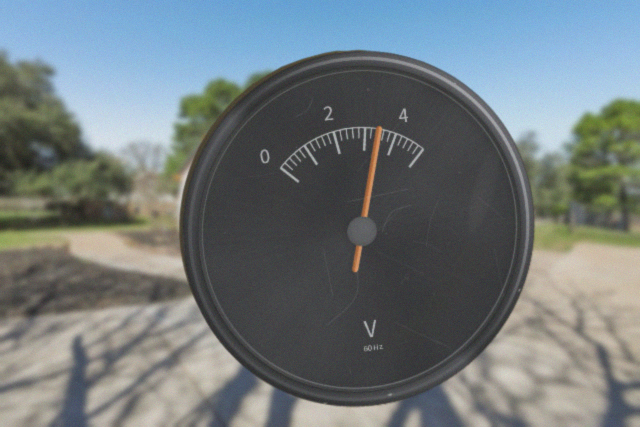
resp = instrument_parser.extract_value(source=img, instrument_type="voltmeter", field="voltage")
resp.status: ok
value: 3.4 V
